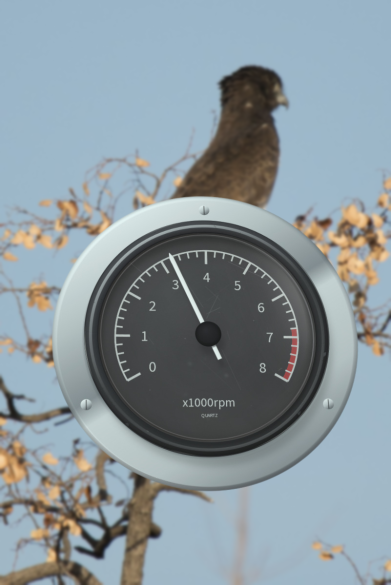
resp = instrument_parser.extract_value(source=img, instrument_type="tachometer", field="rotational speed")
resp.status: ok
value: 3200 rpm
